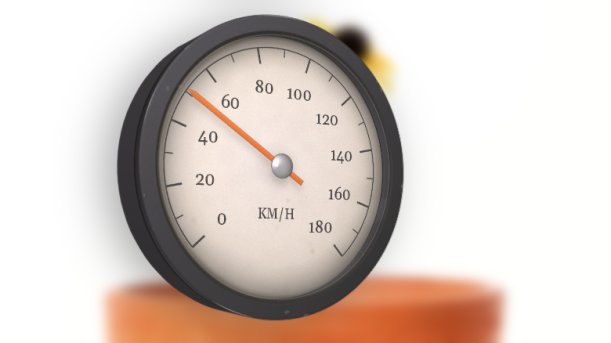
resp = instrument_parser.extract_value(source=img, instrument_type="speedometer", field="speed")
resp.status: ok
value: 50 km/h
